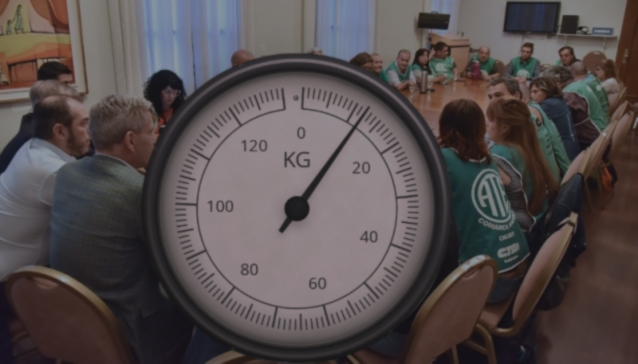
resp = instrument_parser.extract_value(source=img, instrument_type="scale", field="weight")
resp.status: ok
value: 12 kg
